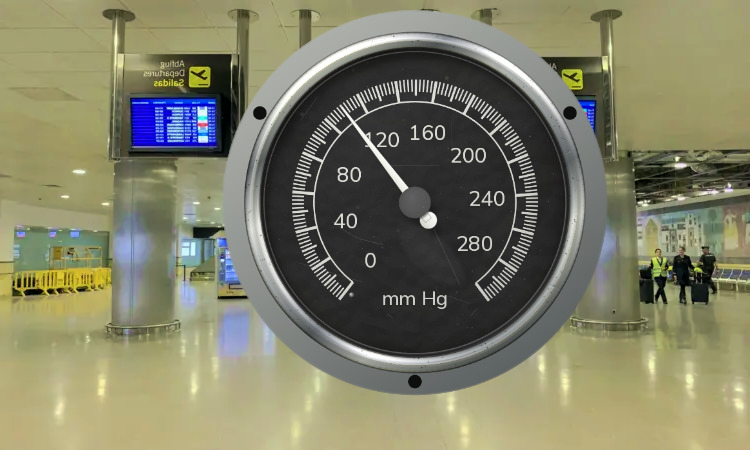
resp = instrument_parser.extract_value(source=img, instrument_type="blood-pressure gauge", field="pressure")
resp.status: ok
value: 110 mmHg
